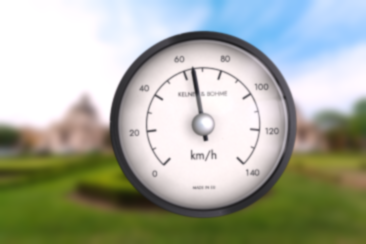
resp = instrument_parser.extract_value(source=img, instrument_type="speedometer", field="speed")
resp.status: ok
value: 65 km/h
